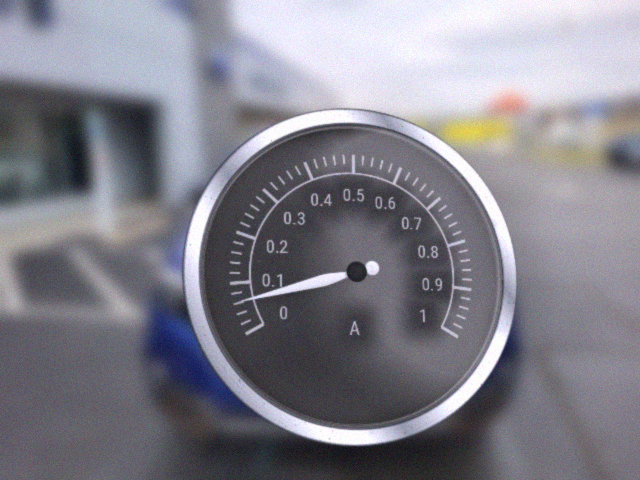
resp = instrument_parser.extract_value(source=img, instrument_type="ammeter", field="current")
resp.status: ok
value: 0.06 A
